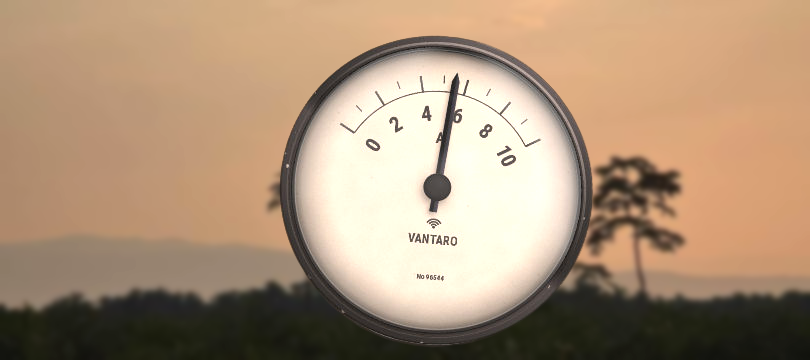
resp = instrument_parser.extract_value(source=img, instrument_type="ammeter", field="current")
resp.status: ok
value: 5.5 A
